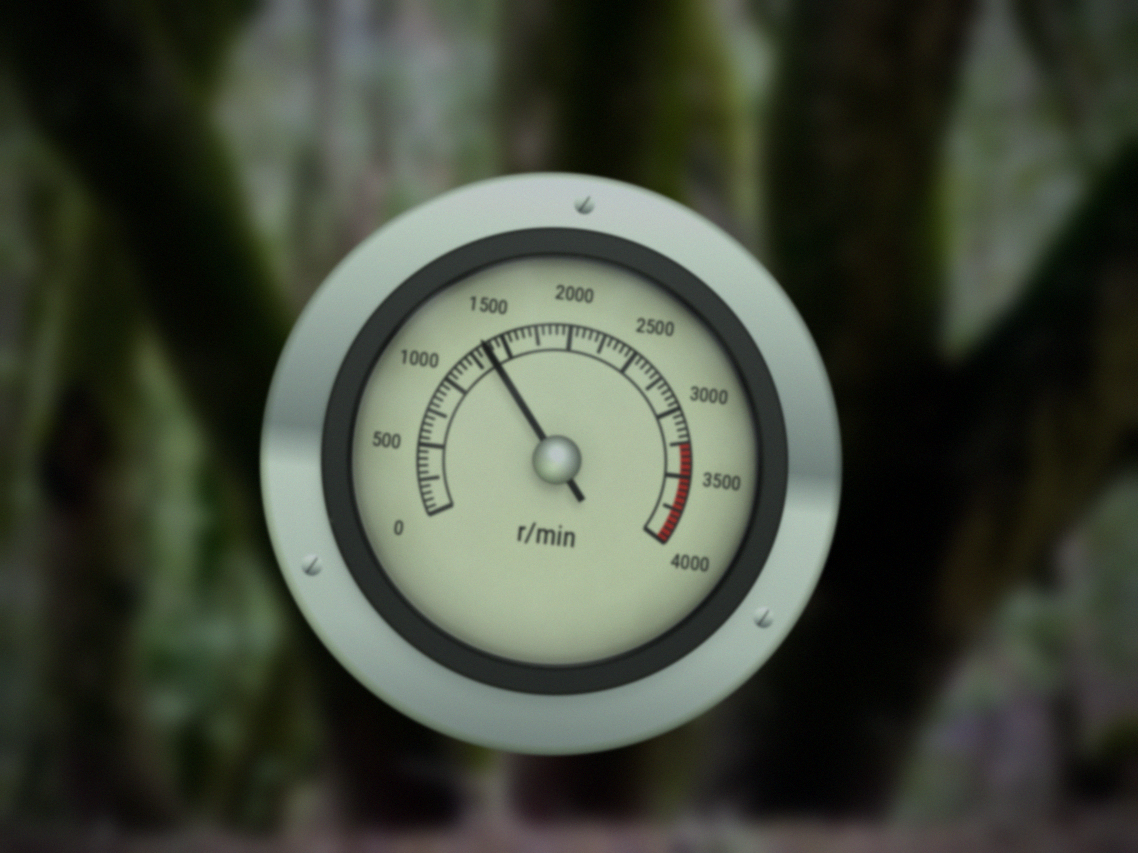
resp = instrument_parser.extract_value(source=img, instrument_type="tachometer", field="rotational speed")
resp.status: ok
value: 1350 rpm
